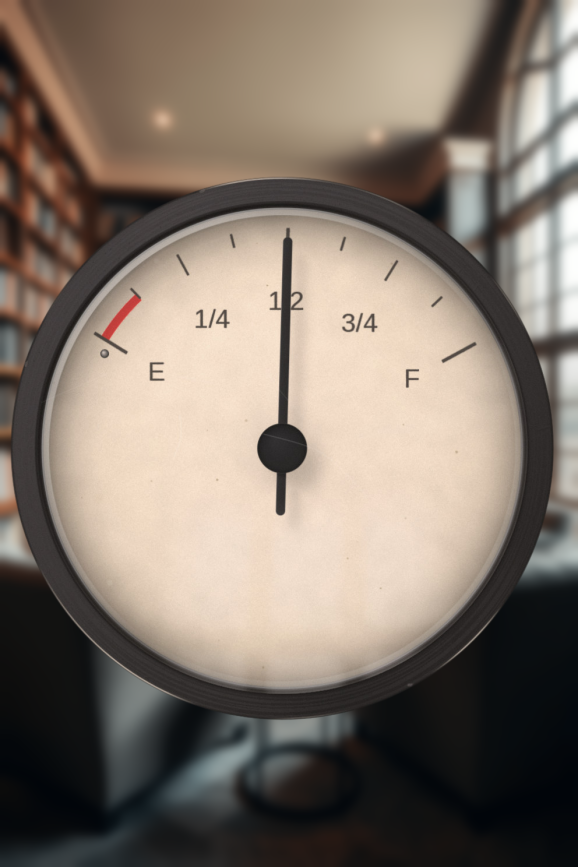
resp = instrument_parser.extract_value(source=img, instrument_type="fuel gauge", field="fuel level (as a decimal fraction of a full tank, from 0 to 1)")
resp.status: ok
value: 0.5
